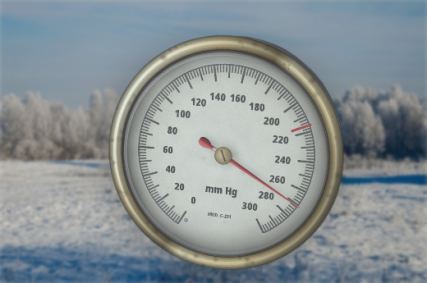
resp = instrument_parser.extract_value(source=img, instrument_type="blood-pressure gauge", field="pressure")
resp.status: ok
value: 270 mmHg
